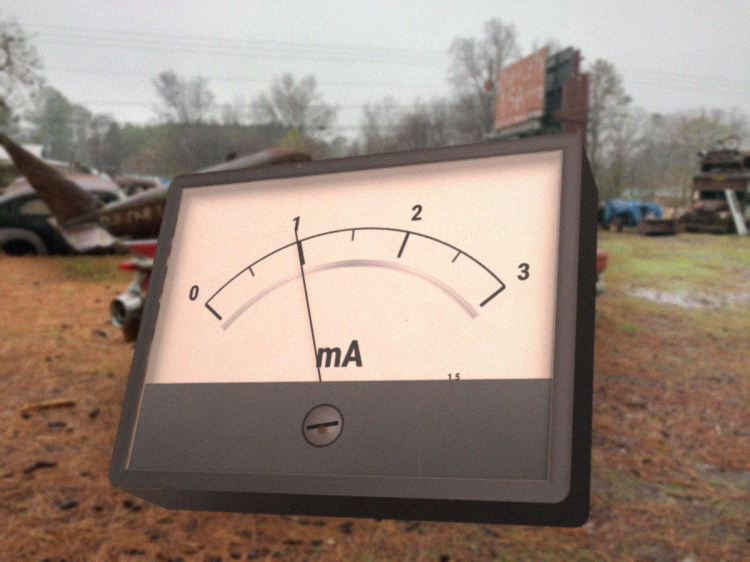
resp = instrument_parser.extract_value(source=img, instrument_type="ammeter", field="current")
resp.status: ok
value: 1 mA
